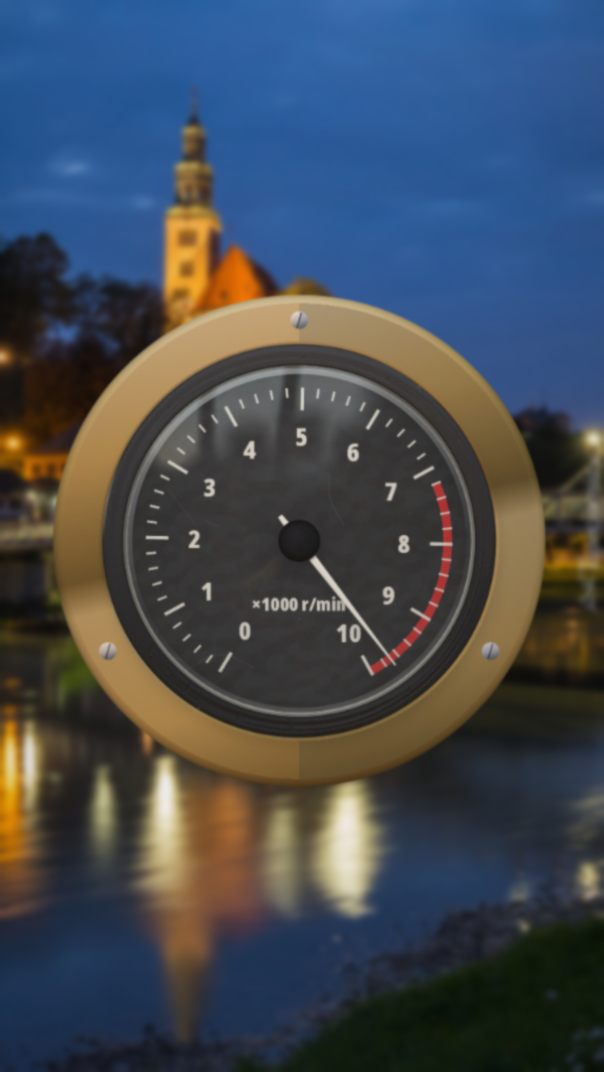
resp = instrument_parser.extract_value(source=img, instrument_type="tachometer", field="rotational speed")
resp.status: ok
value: 9700 rpm
